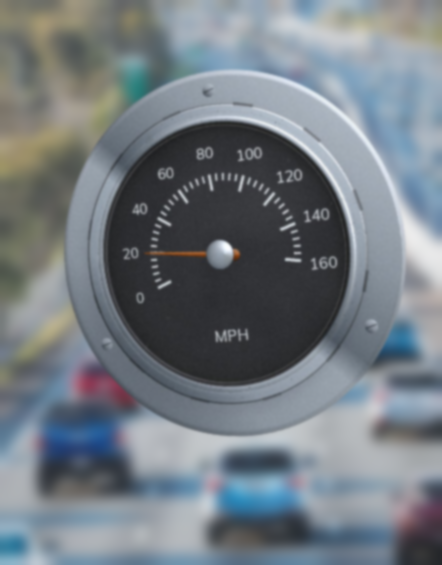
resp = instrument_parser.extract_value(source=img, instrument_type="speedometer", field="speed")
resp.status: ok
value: 20 mph
